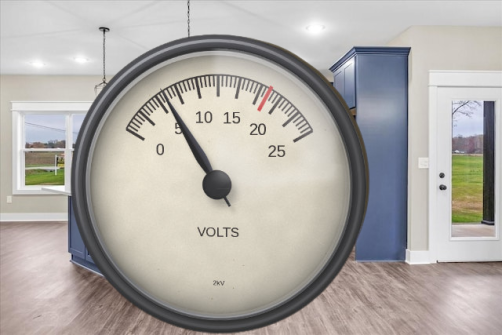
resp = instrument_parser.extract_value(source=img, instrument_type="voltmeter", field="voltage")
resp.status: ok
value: 6 V
